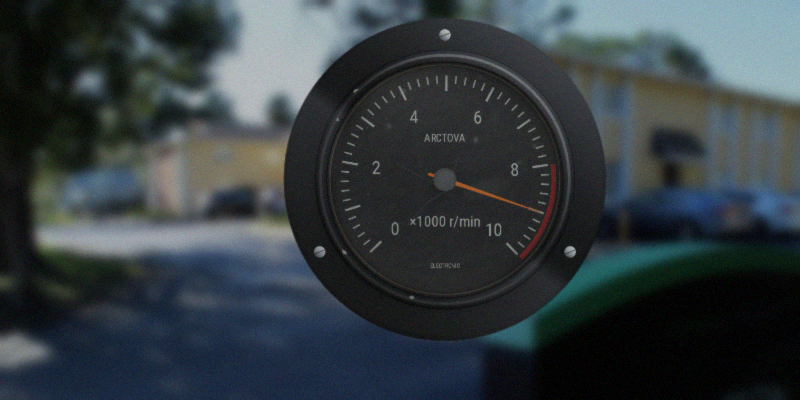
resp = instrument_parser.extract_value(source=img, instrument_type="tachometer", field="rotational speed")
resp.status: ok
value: 9000 rpm
